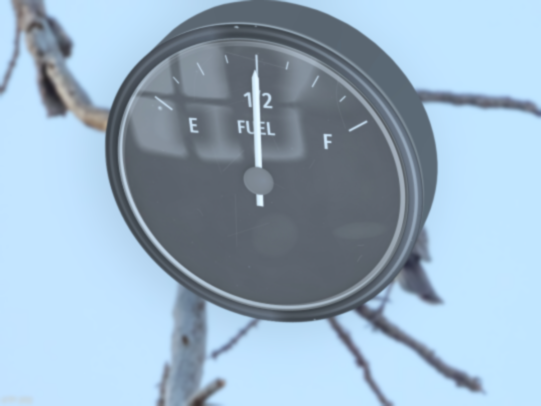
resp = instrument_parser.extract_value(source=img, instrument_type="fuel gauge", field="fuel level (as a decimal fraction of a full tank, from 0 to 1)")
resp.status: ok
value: 0.5
